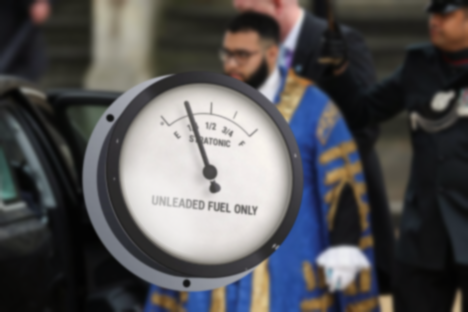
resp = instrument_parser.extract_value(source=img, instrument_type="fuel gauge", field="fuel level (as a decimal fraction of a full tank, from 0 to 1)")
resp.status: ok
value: 0.25
